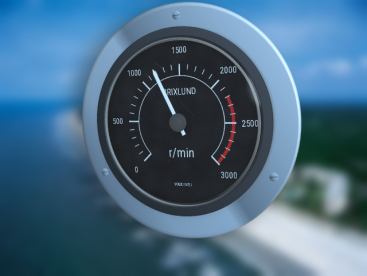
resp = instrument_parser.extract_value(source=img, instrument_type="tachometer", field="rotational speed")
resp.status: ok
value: 1200 rpm
